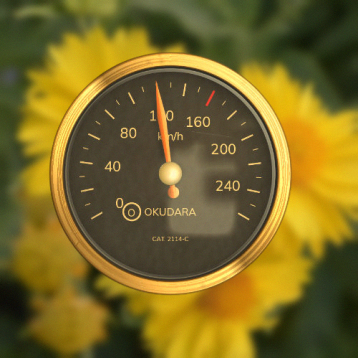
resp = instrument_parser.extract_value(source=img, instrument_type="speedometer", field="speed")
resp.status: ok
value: 120 km/h
